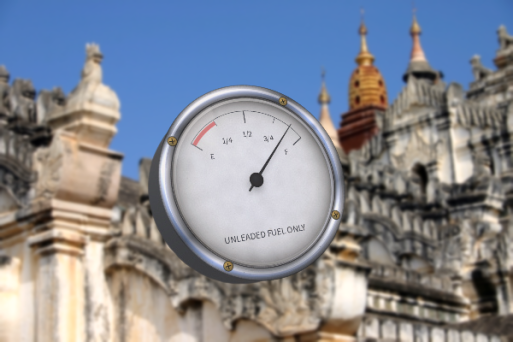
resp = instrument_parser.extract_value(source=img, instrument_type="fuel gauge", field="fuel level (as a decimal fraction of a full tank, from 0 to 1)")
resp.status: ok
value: 0.875
